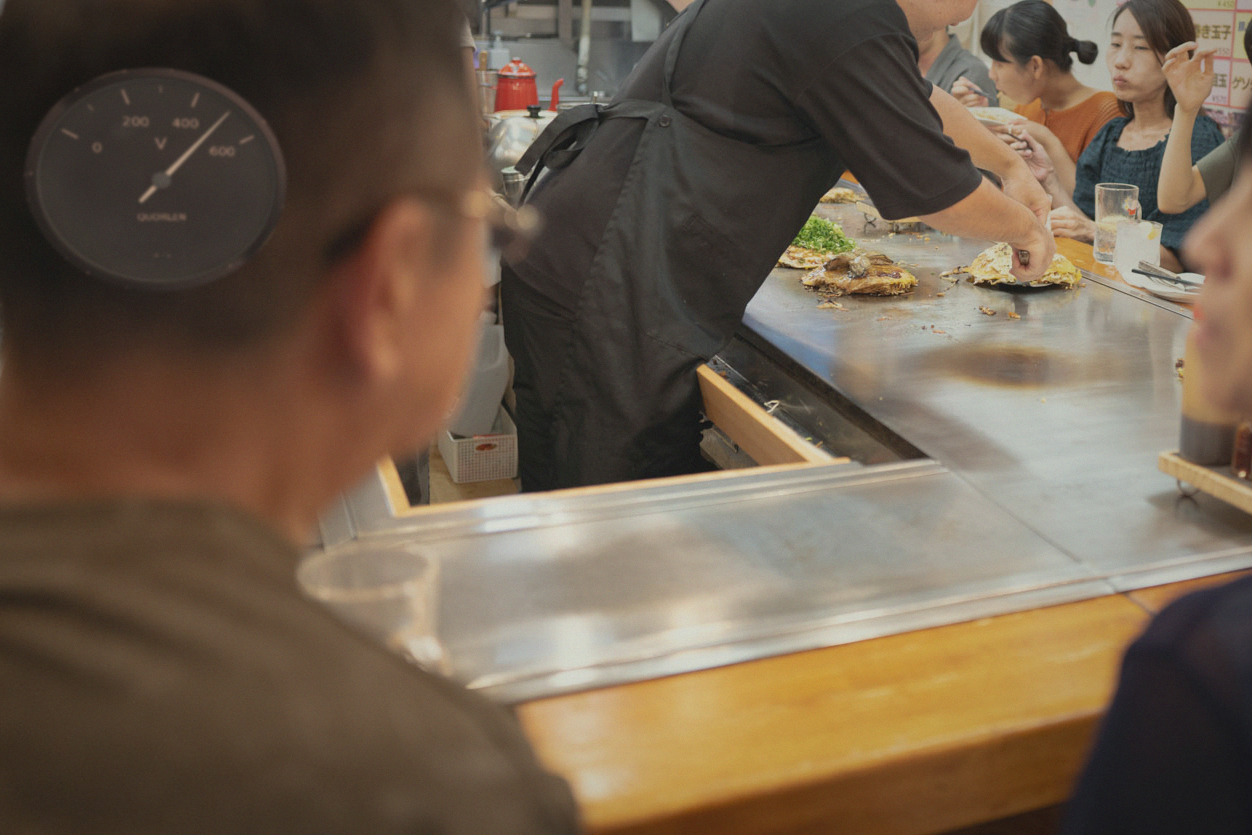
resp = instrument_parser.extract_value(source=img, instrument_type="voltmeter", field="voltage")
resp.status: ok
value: 500 V
